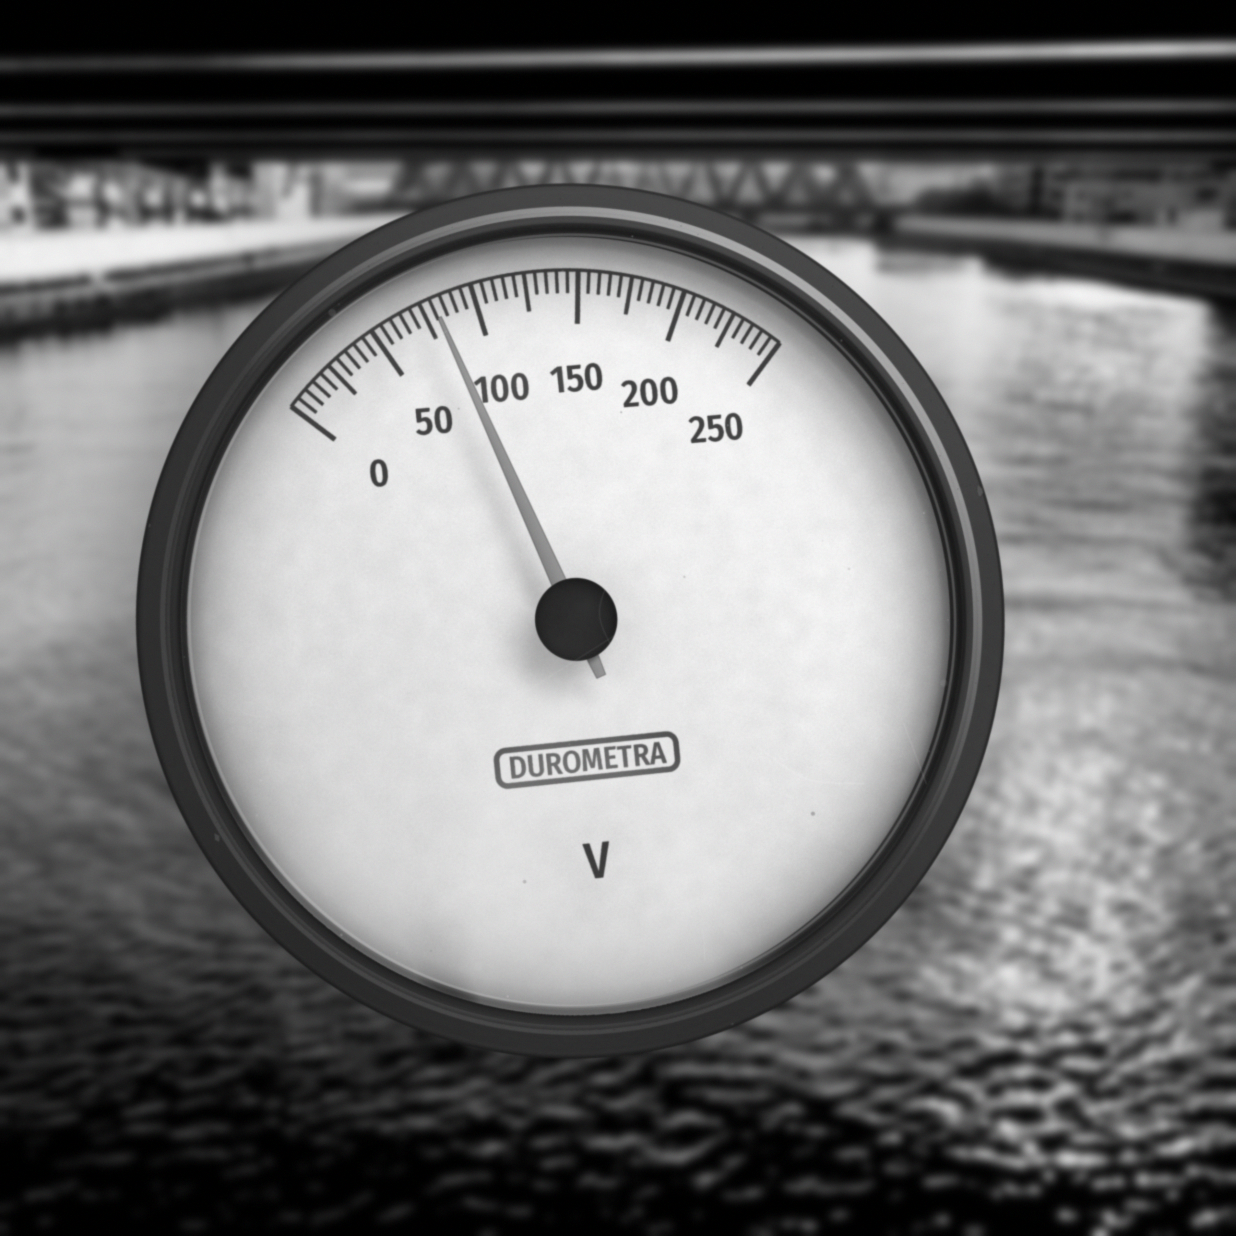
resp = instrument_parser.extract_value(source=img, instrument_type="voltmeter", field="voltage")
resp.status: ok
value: 80 V
